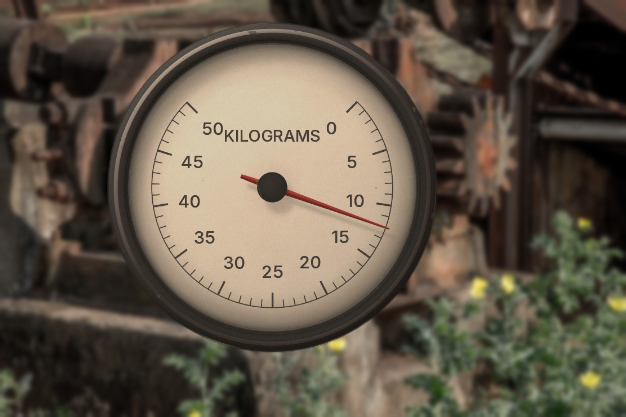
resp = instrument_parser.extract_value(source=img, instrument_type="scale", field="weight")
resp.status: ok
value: 12 kg
